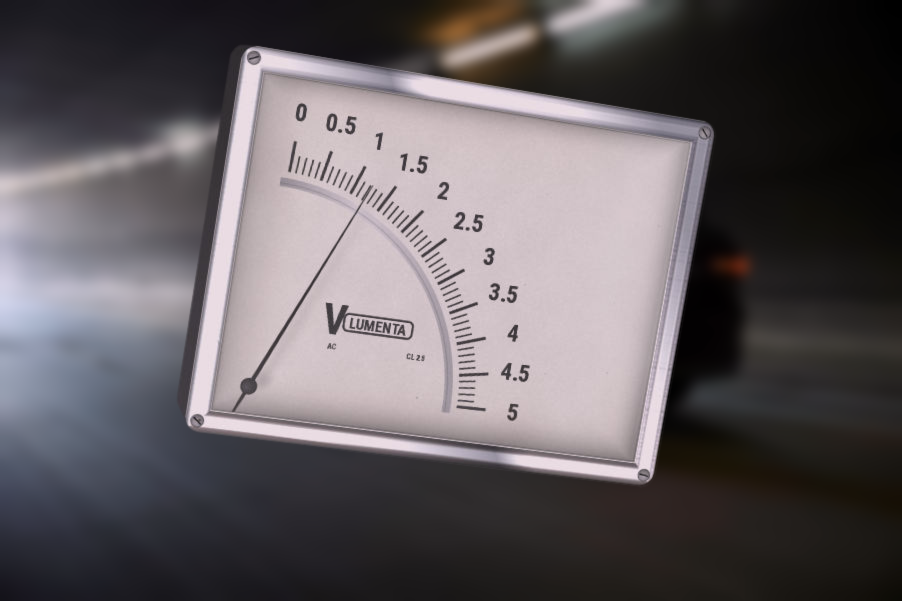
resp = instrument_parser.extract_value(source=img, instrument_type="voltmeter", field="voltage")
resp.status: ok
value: 1.2 V
